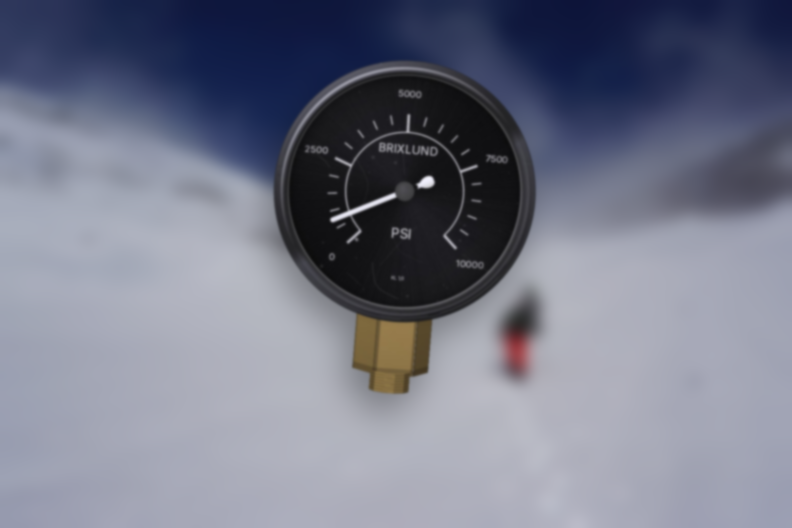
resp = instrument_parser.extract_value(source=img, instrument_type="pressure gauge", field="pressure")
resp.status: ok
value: 750 psi
